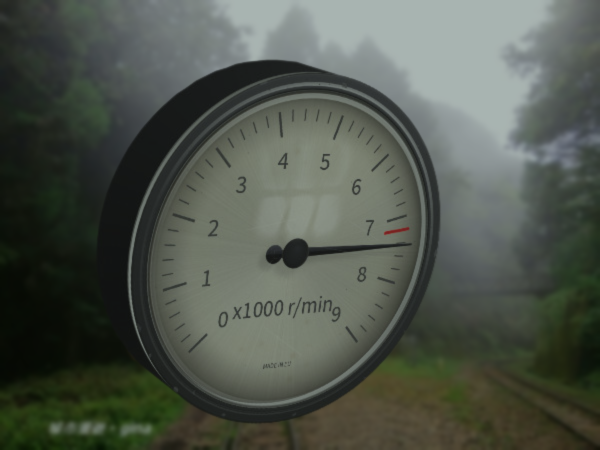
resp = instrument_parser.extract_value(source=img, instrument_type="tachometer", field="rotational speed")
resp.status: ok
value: 7400 rpm
